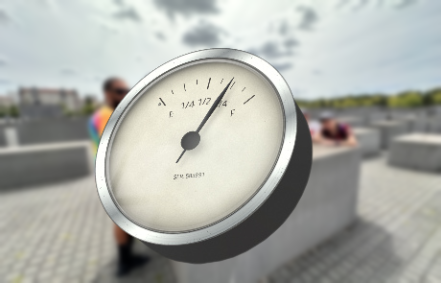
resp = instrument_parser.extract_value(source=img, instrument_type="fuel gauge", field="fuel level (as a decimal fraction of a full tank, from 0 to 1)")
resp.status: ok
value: 0.75
